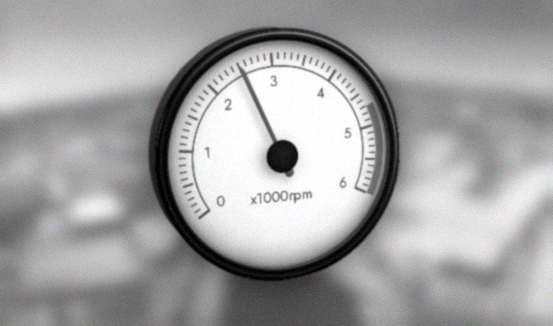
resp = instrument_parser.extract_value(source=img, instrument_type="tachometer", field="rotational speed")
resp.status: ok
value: 2500 rpm
